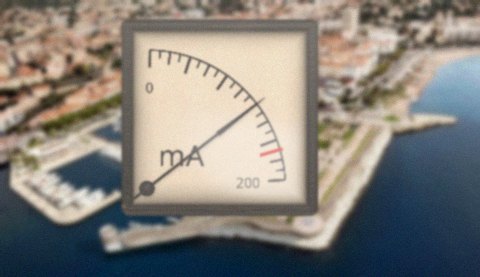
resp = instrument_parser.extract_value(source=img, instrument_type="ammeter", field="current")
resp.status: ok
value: 120 mA
